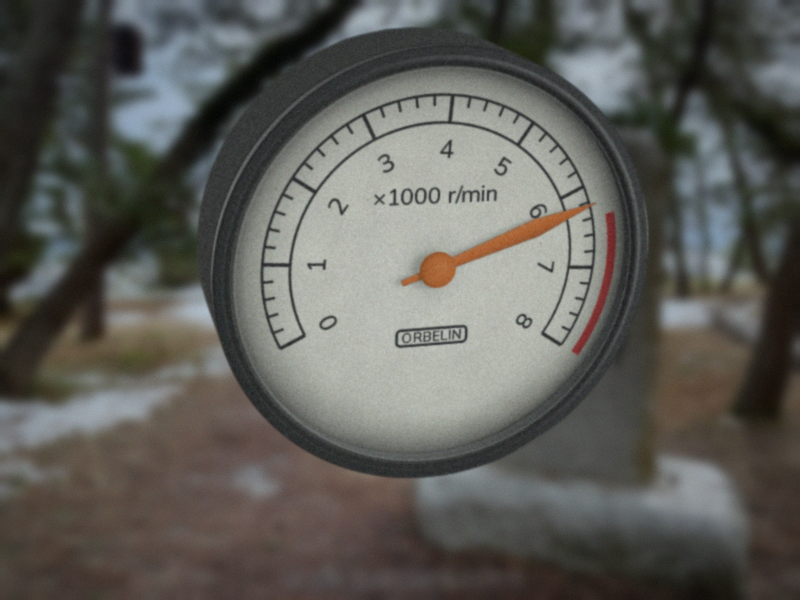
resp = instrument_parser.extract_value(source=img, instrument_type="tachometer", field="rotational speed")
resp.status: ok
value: 6200 rpm
